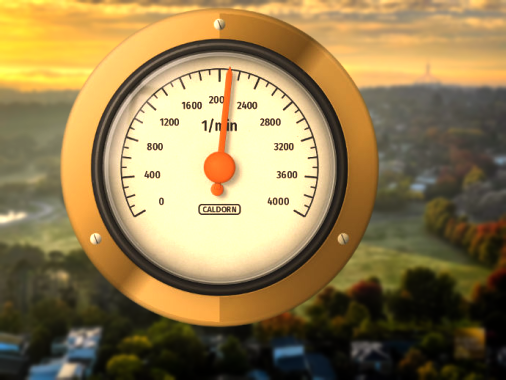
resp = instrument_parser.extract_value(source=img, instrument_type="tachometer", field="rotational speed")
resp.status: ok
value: 2100 rpm
